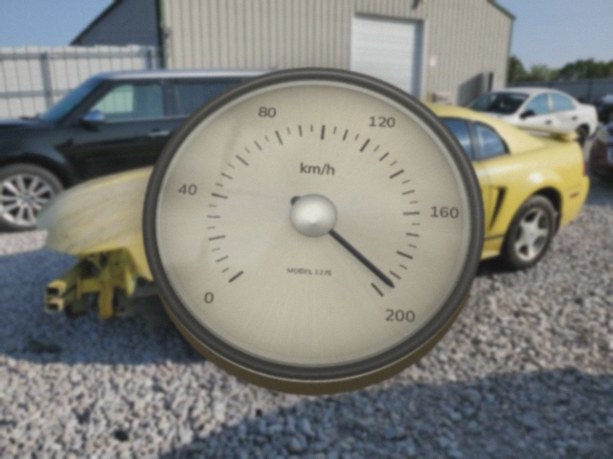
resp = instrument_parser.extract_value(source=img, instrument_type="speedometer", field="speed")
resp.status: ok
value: 195 km/h
